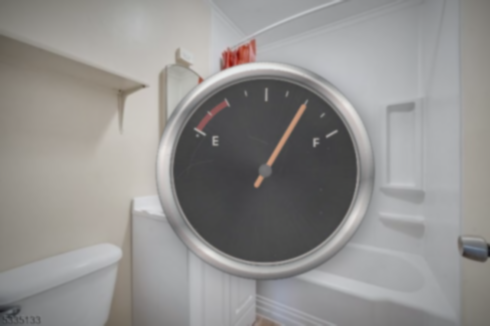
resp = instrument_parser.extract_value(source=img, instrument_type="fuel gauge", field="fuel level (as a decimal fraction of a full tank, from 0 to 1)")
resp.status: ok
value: 0.75
